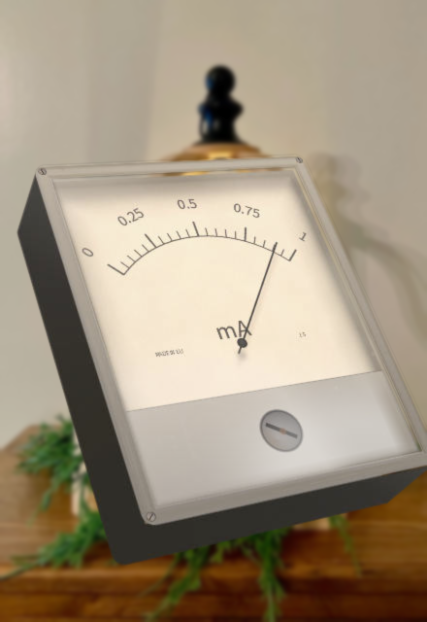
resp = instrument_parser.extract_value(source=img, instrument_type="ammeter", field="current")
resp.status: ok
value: 0.9 mA
